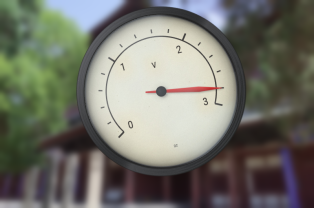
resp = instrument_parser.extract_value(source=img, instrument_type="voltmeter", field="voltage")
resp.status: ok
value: 2.8 V
